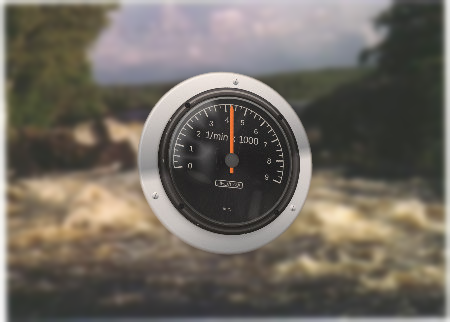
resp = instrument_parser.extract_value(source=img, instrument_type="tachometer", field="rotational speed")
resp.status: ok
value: 4250 rpm
